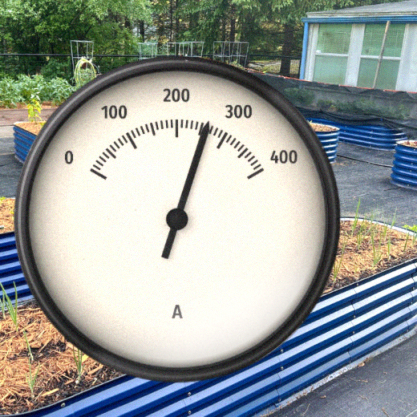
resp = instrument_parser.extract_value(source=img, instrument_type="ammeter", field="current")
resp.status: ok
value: 260 A
